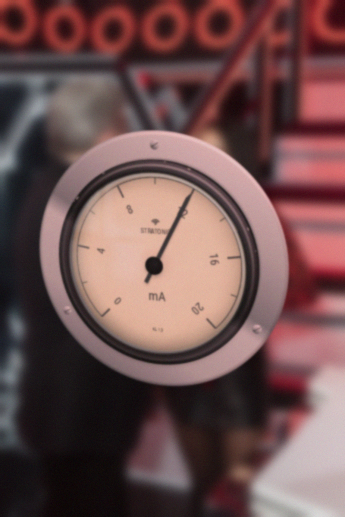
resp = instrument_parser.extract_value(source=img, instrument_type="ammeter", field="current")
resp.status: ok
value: 12 mA
